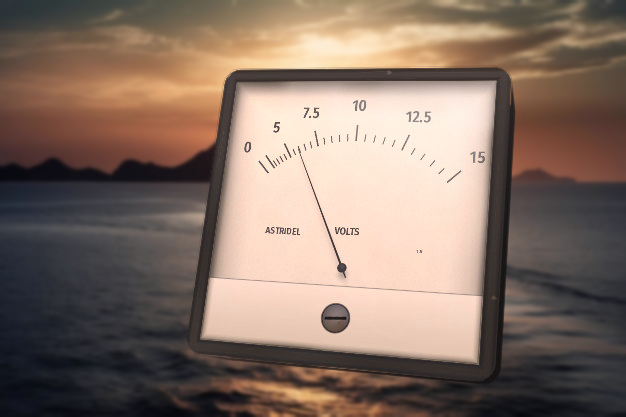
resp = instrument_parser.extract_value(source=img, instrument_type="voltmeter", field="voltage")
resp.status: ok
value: 6 V
